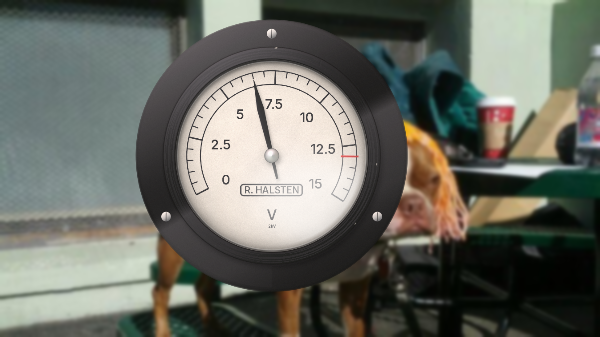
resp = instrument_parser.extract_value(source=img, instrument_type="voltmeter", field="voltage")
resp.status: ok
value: 6.5 V
